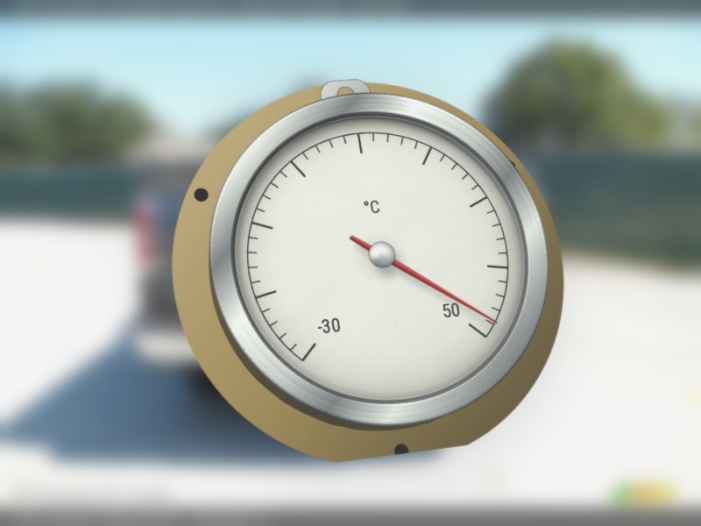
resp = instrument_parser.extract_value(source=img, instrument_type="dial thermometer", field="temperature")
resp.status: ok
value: 48 °C
